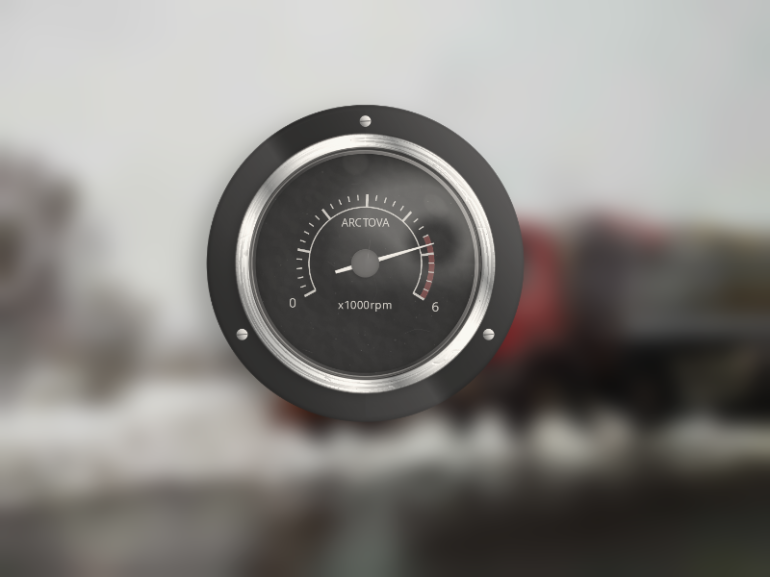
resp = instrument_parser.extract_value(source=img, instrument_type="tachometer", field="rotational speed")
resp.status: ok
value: 4800 rpm
